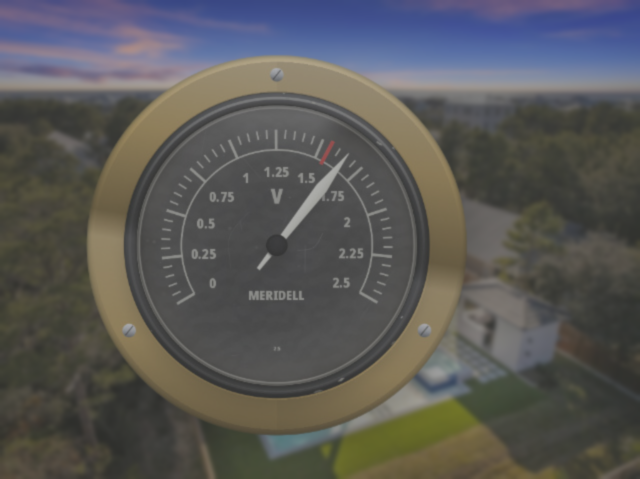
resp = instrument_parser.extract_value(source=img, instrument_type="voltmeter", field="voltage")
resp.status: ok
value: 1.65 V
